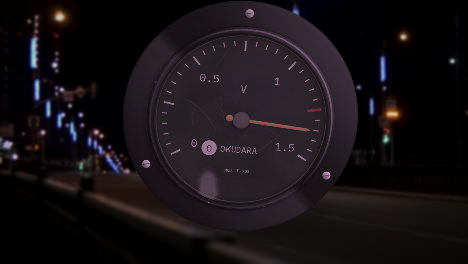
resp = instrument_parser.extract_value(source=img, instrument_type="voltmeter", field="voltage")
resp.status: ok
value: 1.35 V
